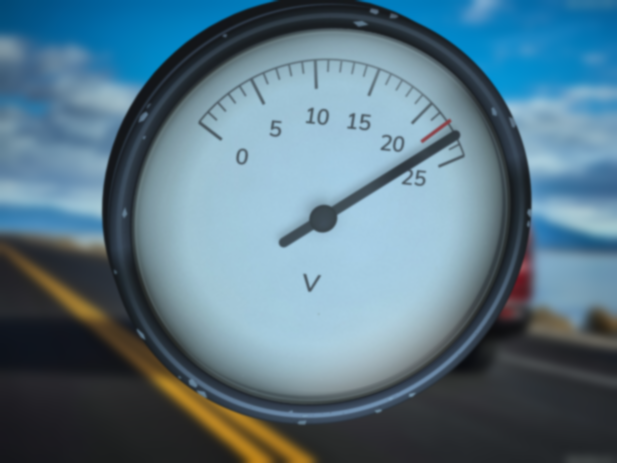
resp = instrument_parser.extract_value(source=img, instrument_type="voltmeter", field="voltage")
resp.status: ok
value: 23 V
